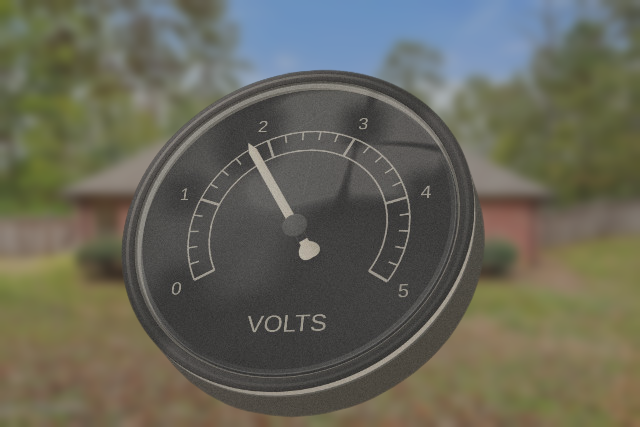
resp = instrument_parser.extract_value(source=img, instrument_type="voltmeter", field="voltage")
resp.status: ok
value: 1.8 V
